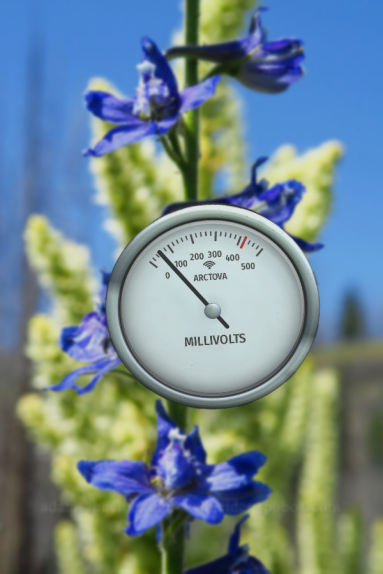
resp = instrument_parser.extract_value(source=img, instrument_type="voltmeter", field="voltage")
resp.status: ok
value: 60 mV
